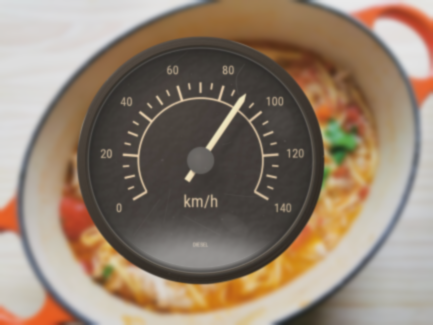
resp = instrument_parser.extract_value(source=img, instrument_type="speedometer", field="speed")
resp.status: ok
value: 90 km/h
